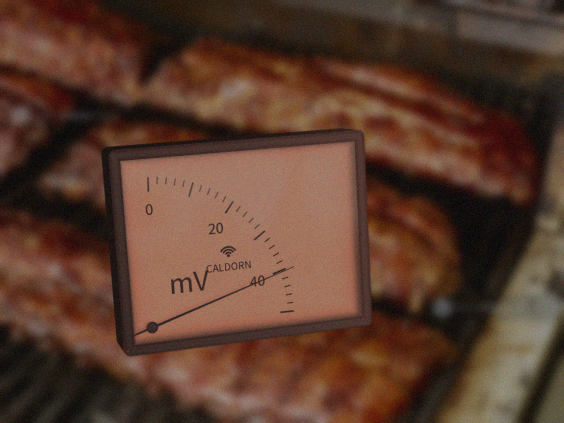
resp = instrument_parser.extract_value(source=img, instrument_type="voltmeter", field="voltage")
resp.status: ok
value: 40 mV
